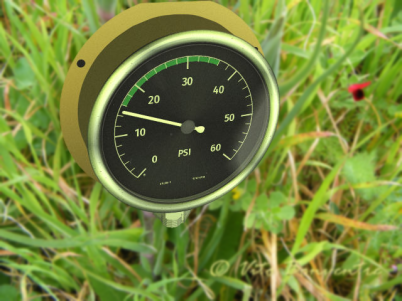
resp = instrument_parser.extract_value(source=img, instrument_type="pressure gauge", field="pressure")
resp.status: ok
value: 15 psi
